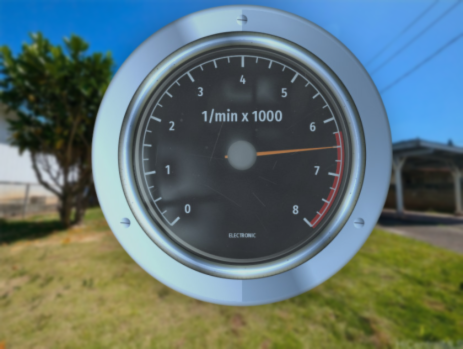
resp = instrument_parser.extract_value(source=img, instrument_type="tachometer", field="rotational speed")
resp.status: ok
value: 6500 rpm
